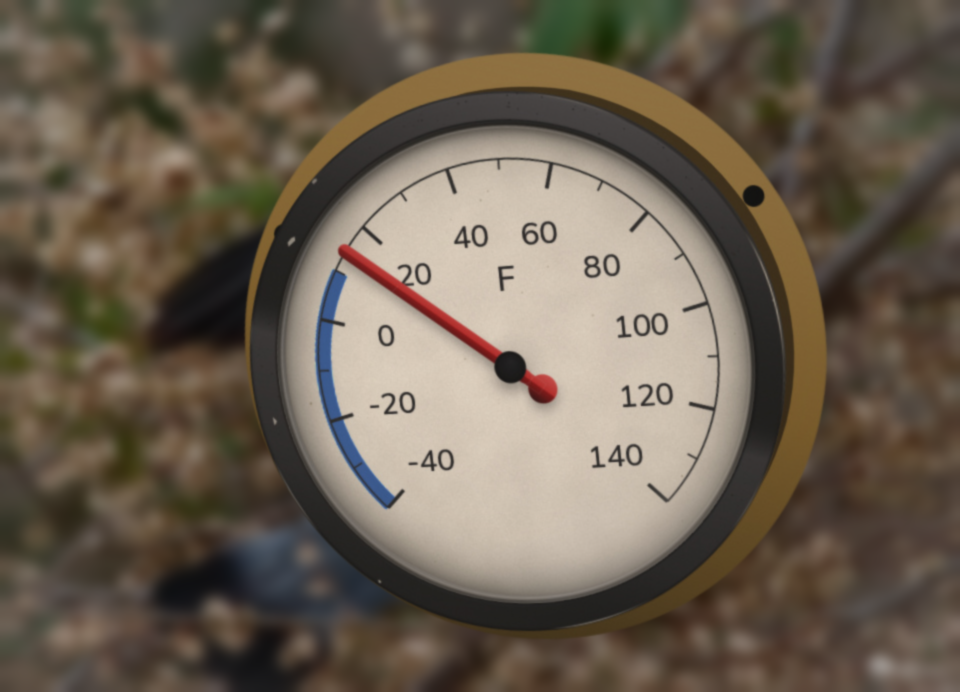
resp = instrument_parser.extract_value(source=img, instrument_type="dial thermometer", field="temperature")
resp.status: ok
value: 15 °F
